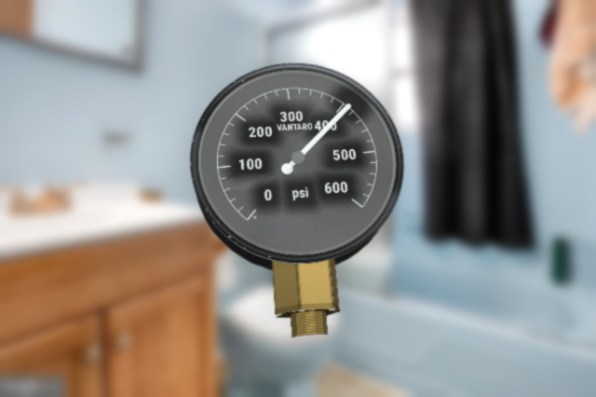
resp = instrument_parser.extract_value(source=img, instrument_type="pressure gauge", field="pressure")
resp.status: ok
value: 410 psi
